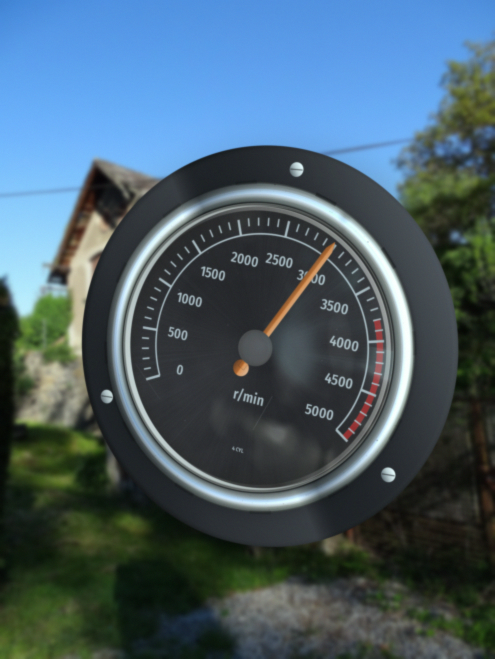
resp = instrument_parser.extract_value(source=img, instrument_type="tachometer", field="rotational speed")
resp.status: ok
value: 3000 rpm
